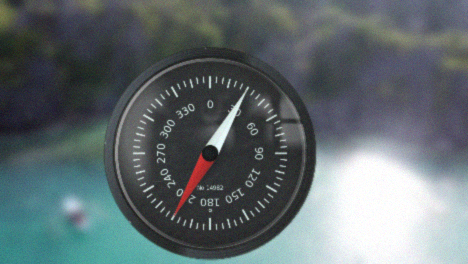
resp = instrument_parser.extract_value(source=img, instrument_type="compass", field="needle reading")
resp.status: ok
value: 210 °
